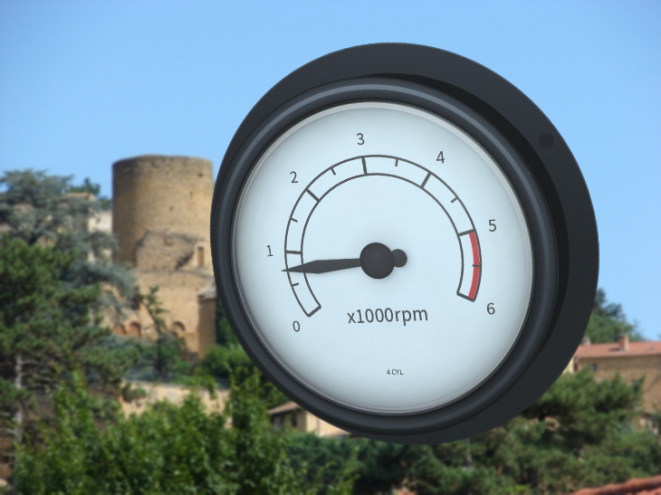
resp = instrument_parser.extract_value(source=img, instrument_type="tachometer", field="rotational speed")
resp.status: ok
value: 750 rpm
